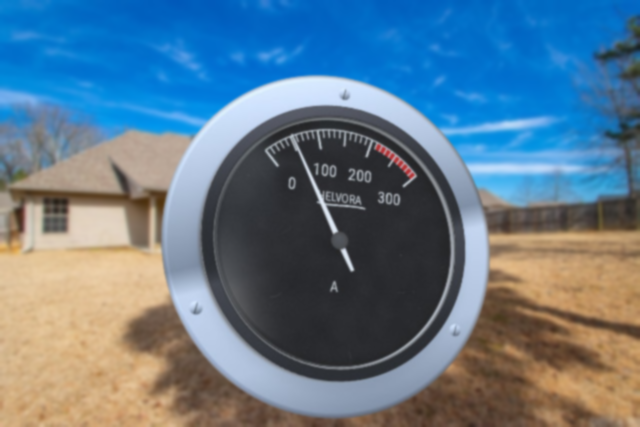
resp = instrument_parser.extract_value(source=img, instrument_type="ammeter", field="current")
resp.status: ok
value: 50 A
